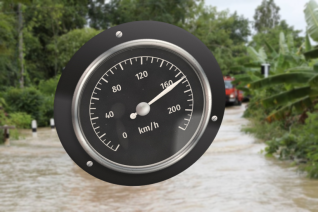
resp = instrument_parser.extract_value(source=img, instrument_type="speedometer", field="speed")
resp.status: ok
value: 165 km/h
